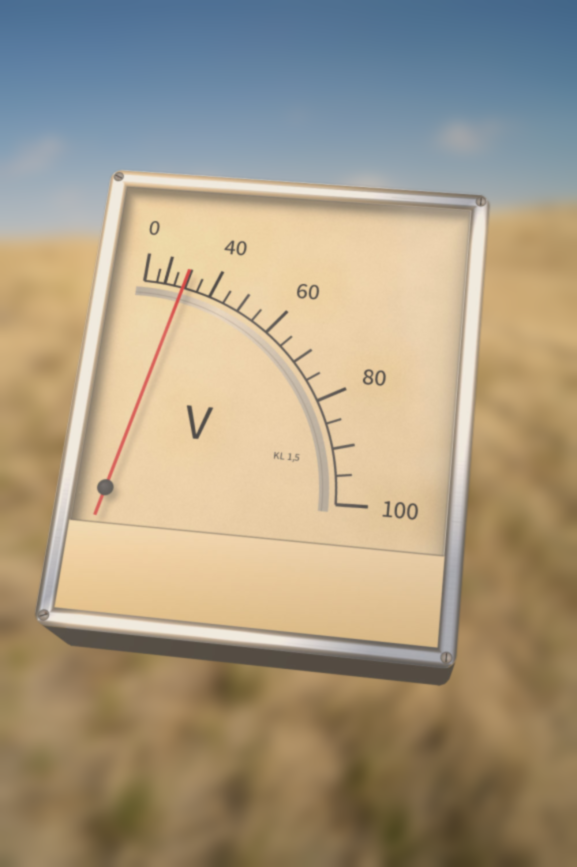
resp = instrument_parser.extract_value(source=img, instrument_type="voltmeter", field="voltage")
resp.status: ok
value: 30 V
